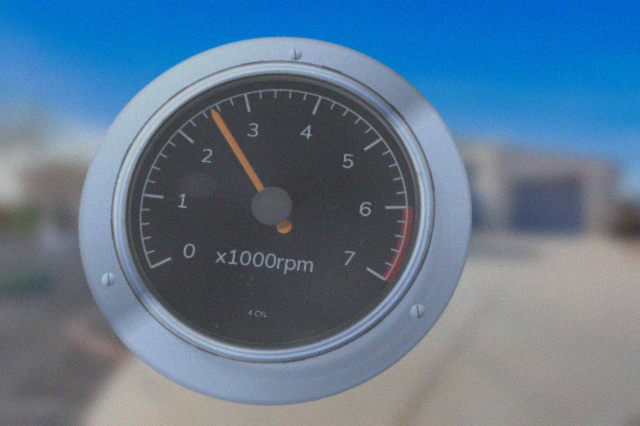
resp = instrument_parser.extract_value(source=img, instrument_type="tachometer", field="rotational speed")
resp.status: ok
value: 2500 rpm
